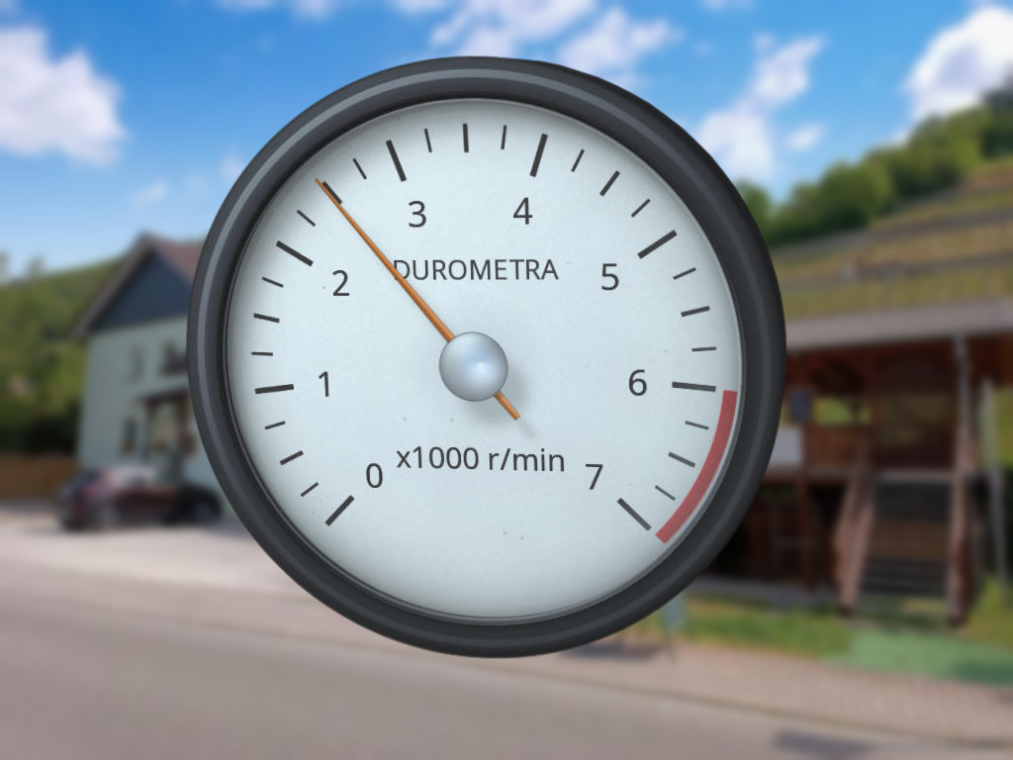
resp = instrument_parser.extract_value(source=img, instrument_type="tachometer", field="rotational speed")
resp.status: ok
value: 2500 rpm
